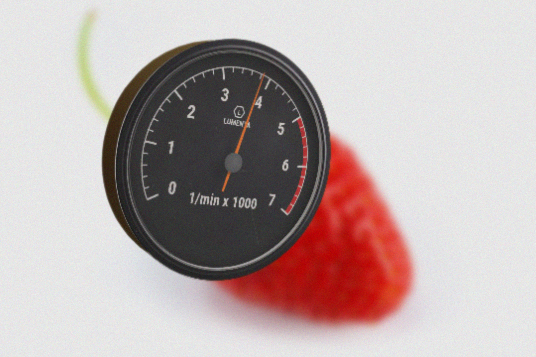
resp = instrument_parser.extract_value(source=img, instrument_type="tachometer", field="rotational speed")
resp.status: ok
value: 3800 rpm
